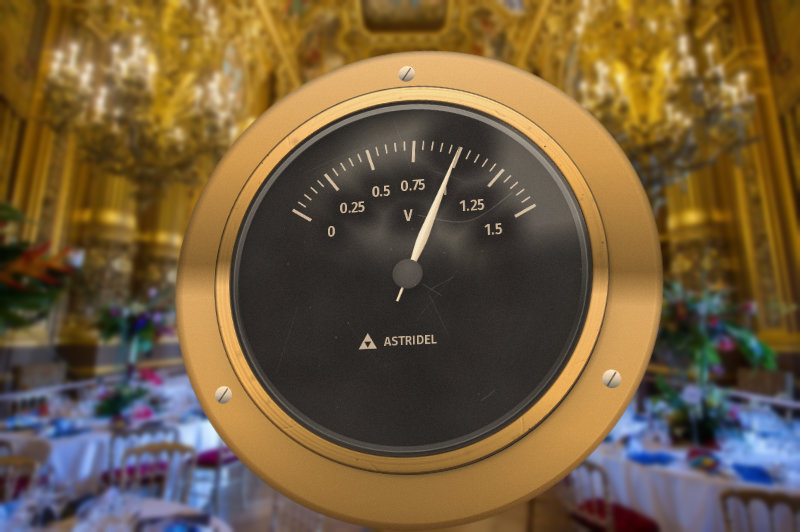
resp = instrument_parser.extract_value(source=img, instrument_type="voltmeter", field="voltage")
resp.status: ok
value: 1 V
